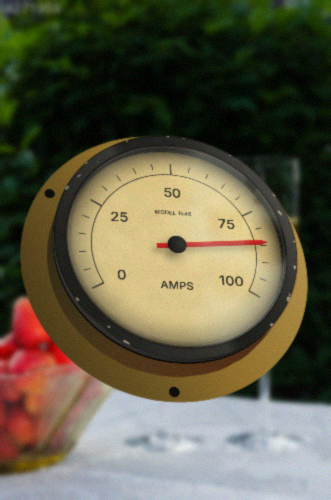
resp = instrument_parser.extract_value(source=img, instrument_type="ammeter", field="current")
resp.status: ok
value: 85 A
